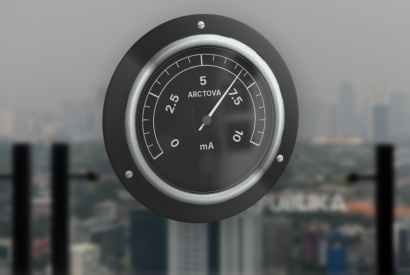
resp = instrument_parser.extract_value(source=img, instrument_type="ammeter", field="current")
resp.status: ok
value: 6.75 mA
